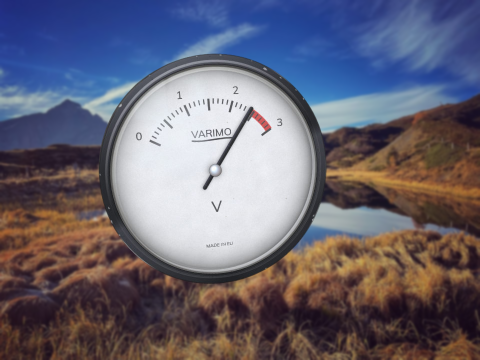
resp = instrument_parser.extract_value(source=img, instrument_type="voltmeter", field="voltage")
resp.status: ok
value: 2.4 V
